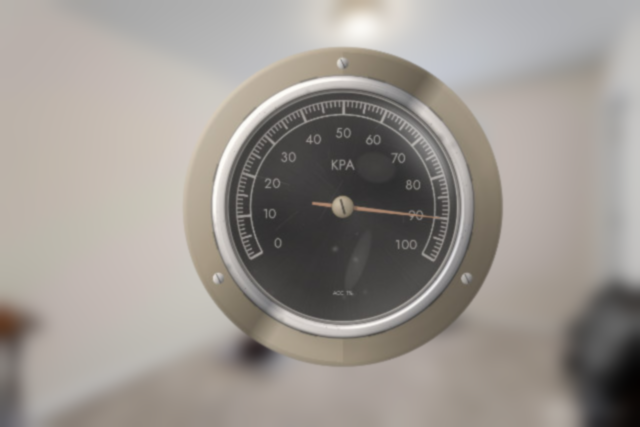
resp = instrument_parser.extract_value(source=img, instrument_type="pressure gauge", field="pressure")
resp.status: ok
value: 90 kPa
